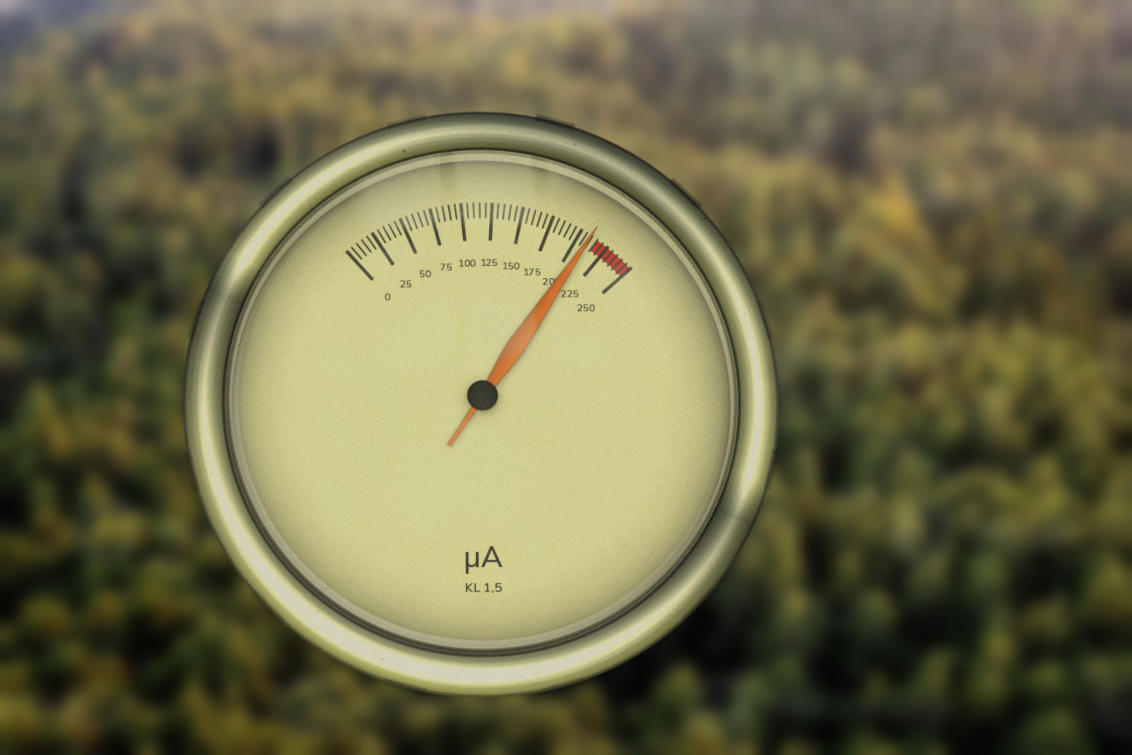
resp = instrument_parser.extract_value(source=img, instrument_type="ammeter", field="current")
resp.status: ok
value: 210 µA
